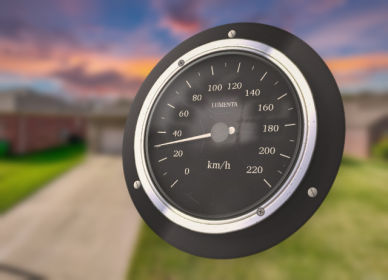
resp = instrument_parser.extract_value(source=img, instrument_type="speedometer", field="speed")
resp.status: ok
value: 30 km/h
